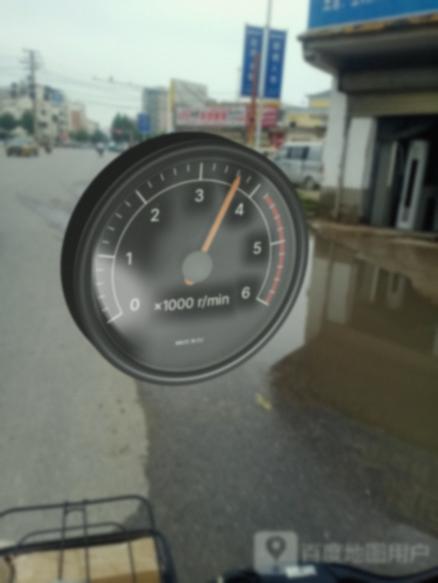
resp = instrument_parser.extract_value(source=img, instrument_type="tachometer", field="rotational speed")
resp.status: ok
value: 3600 rpm
